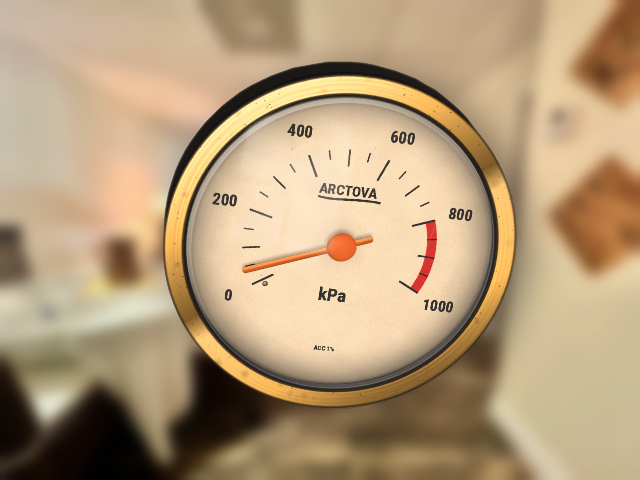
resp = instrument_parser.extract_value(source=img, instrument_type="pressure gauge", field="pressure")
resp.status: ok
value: 50 kPa
